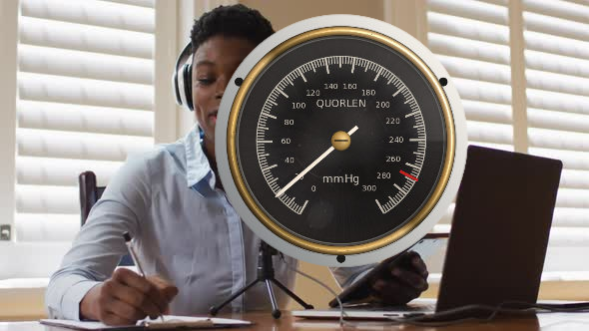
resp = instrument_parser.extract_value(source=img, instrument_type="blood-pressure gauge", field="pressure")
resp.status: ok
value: 20 mmHg
